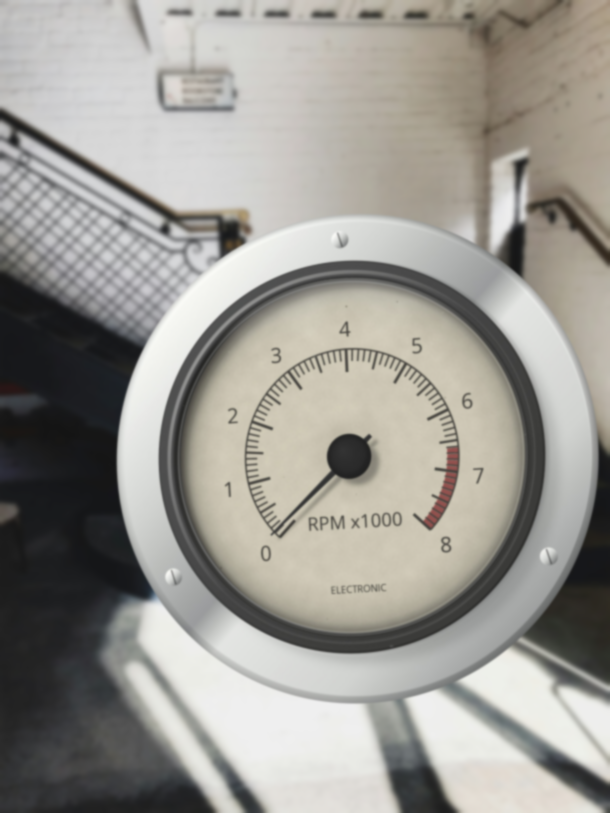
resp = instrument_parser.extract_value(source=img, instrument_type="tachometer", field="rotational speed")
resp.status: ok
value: 100 rpm
